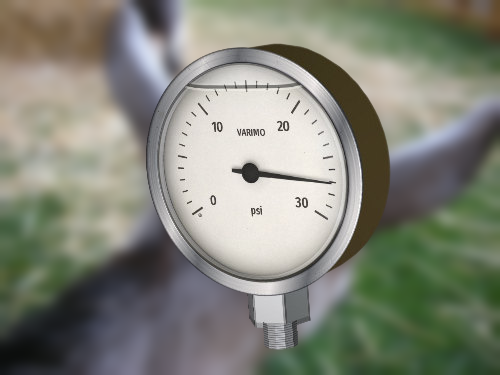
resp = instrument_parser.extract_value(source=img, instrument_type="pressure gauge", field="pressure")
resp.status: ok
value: 27 psi
